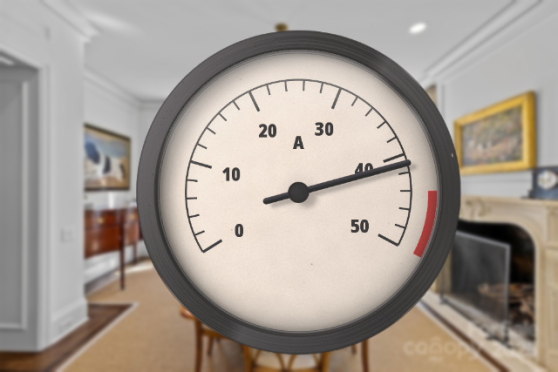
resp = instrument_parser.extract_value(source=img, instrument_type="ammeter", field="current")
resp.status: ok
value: 41 A
